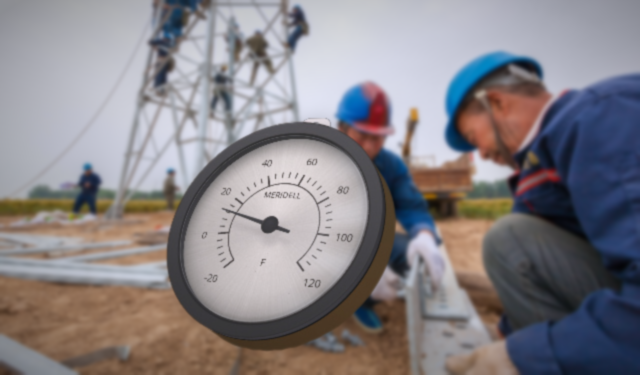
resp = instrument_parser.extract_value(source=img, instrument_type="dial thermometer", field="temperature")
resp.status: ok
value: 12 °F
